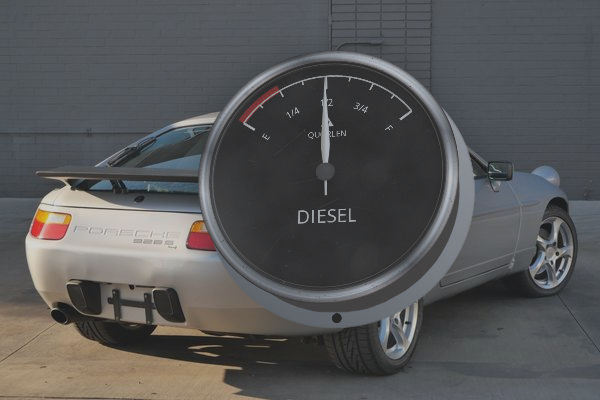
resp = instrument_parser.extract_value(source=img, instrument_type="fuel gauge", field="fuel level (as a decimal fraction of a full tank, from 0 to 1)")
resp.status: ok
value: 0.5
